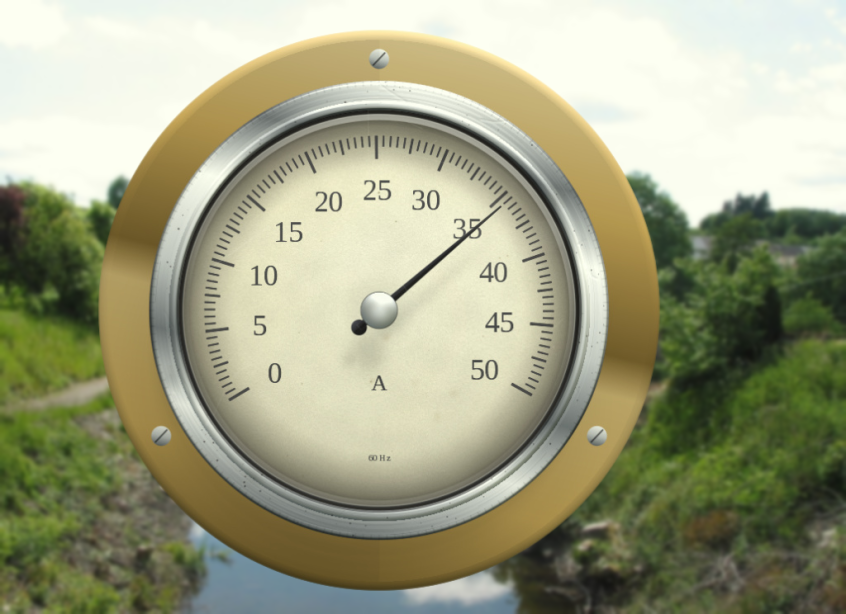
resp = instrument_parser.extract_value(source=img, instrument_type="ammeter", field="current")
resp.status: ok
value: 35.5 A
